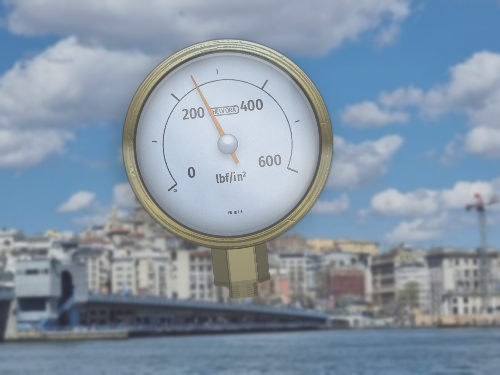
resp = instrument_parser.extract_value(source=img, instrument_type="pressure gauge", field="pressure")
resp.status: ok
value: 250 psi
